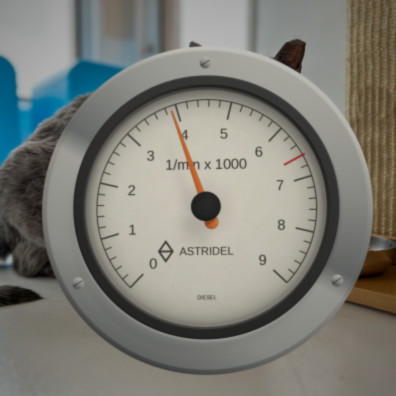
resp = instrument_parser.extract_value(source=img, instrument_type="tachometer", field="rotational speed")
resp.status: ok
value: 3900 rpm
